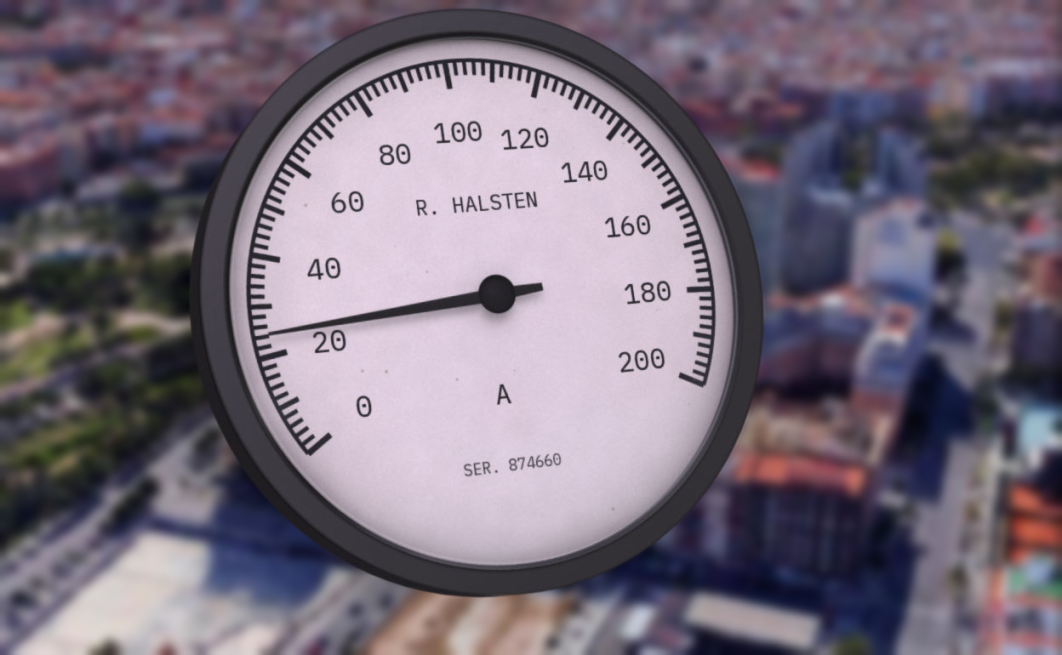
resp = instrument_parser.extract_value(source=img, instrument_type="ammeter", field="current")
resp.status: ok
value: 24 A
